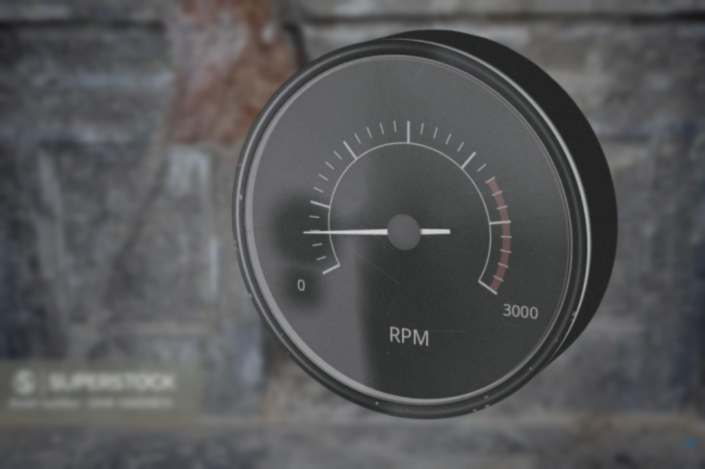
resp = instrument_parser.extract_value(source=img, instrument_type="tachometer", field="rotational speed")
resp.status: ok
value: 300 rpm
